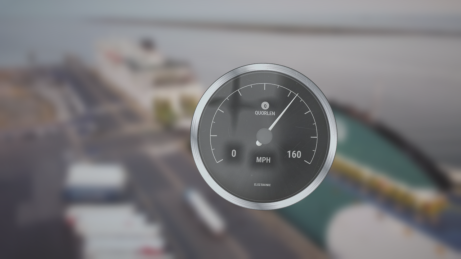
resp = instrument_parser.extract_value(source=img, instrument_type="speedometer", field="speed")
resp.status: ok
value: 105 mph
